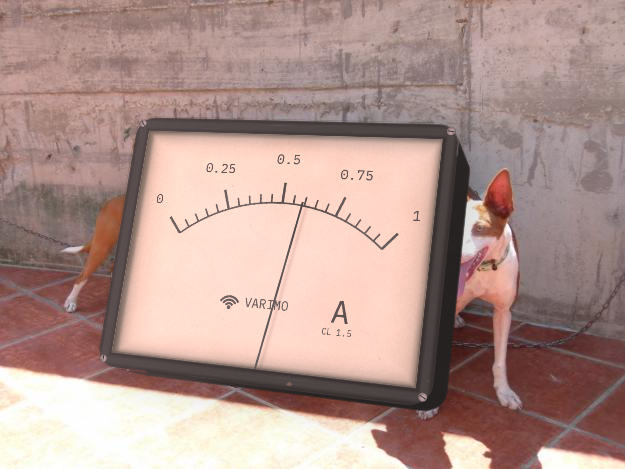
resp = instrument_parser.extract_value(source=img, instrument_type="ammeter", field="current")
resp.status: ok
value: 0.6 A
